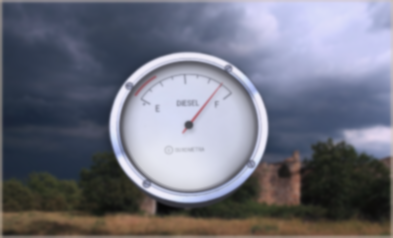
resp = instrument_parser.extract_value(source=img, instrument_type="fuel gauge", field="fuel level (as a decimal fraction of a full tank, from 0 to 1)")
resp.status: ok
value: 0.875
